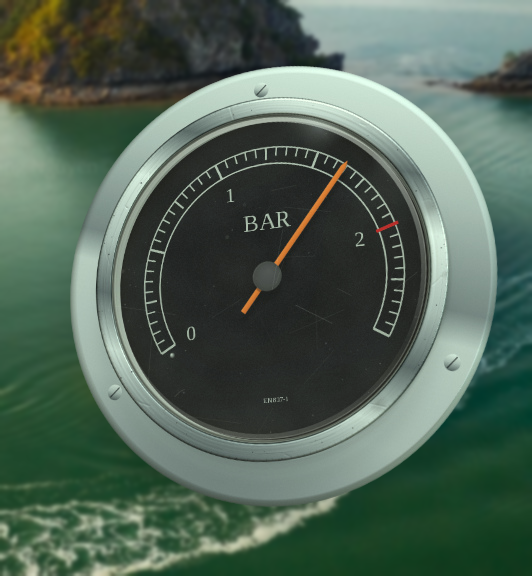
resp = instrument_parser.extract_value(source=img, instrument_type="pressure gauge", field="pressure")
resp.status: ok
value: 1.65 bar
